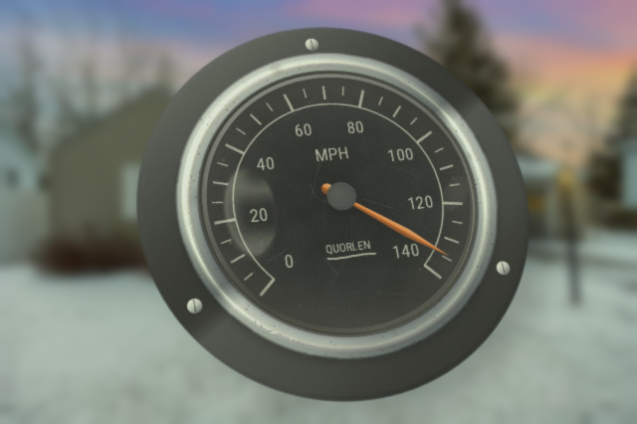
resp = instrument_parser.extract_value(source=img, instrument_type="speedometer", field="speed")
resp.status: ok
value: 135 mph
